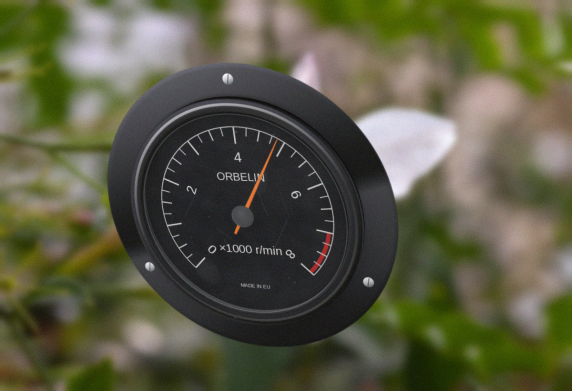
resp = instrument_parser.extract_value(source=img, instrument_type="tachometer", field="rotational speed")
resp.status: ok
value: 4875 rpm
